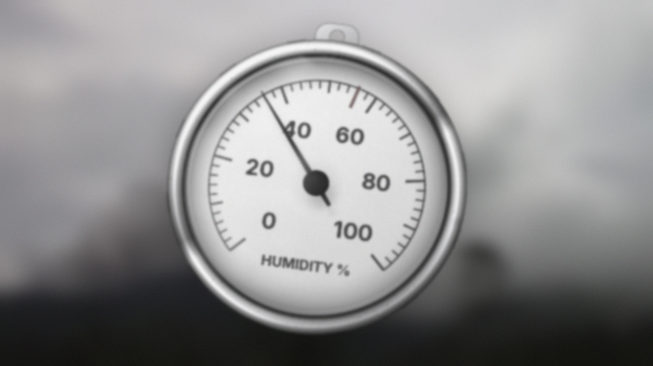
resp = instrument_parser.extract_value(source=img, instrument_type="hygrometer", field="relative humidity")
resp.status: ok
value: 36 %
